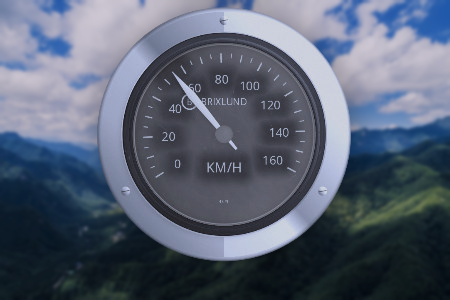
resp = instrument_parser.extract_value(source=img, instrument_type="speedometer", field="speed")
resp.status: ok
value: 55 km/h
